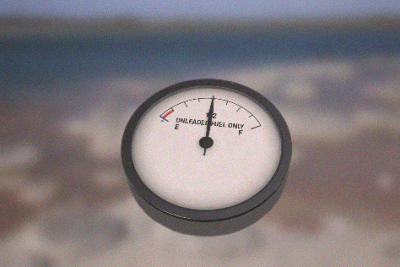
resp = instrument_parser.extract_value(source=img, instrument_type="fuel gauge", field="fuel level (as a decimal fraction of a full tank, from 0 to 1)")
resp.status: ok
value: 0.5
